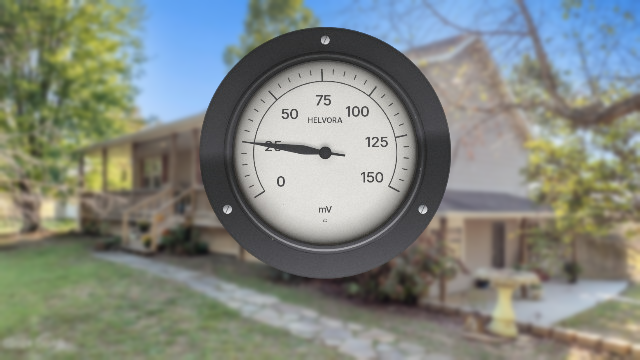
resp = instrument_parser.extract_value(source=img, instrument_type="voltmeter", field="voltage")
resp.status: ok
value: 25 mV
